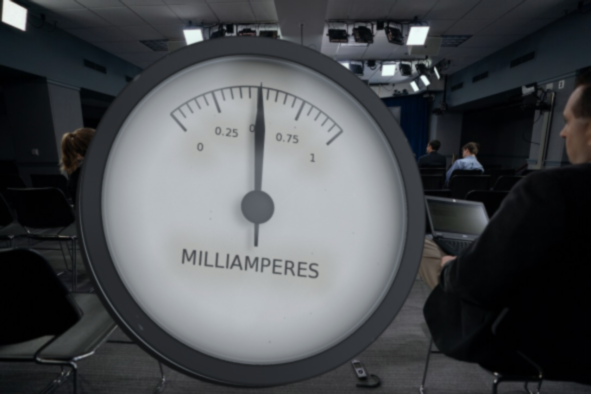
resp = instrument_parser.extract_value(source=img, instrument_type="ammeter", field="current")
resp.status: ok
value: 0.5 mA
